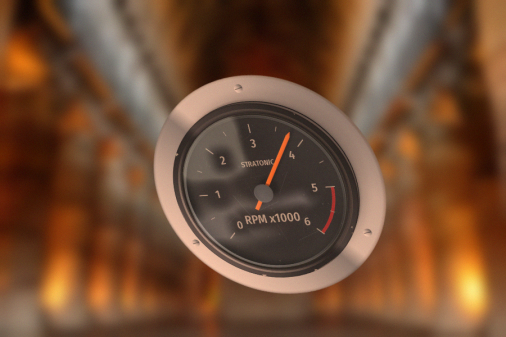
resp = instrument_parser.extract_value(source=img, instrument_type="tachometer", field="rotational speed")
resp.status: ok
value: 3750 rpm
